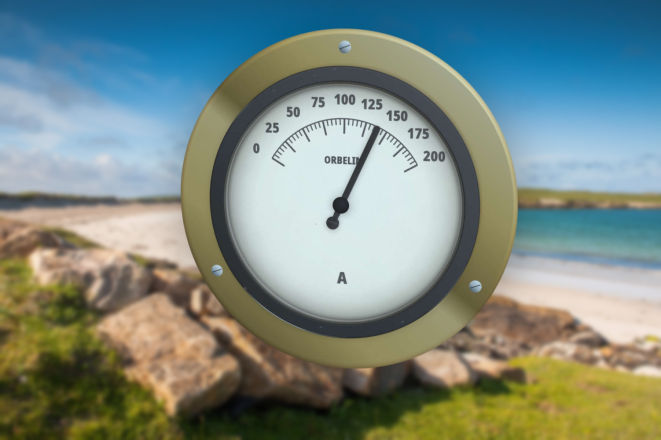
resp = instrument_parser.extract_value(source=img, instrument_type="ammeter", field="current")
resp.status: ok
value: 140 A
